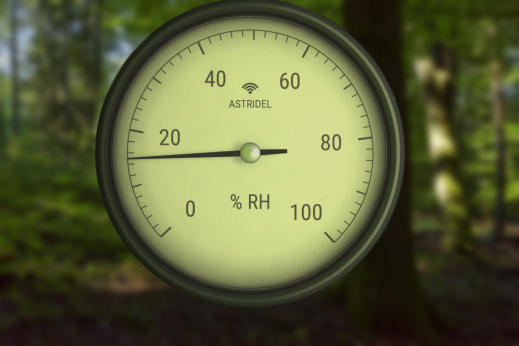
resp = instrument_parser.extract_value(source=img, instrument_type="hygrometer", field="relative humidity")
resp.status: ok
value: 15 %
